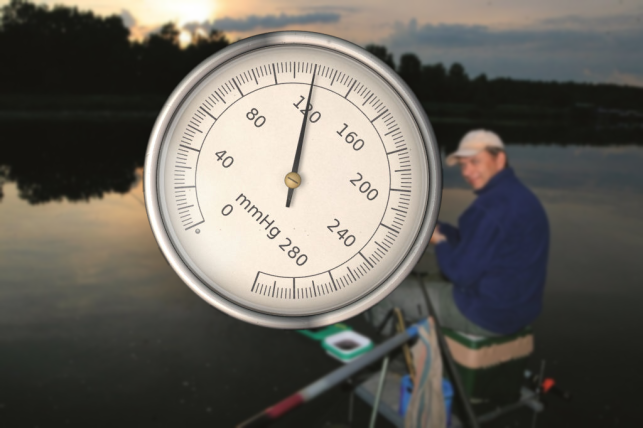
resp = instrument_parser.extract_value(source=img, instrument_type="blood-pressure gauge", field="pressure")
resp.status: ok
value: 120 mmHg
